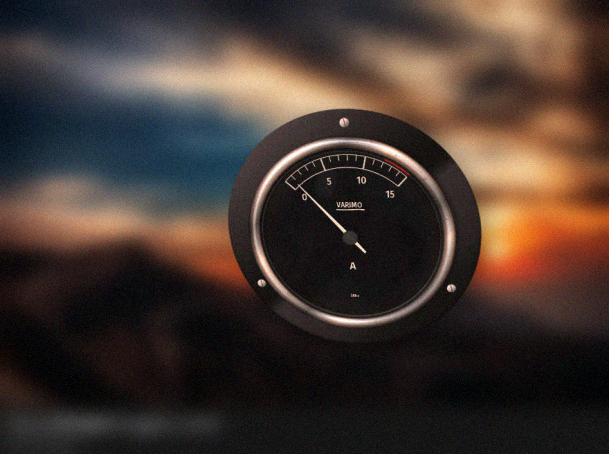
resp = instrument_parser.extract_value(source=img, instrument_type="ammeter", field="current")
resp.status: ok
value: 1 A
